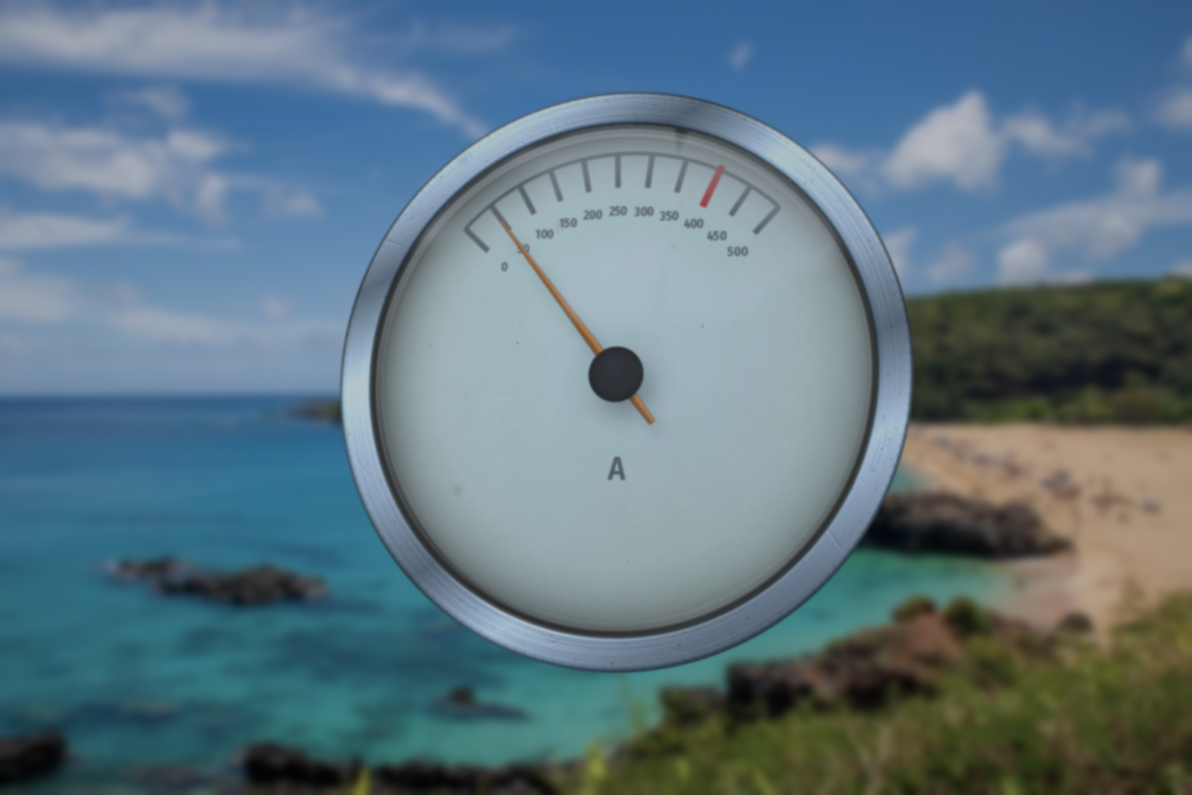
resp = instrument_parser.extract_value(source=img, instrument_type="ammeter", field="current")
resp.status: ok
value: 50 A
